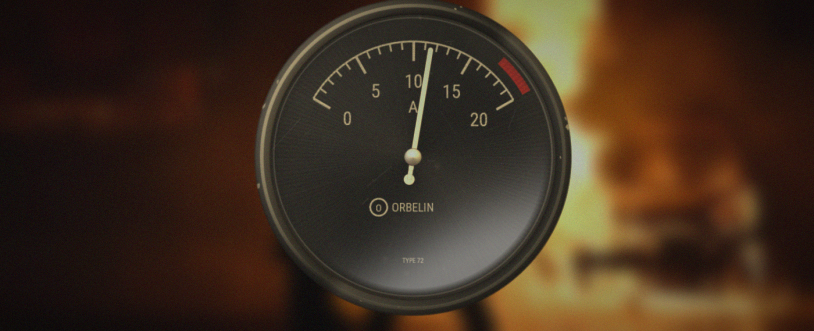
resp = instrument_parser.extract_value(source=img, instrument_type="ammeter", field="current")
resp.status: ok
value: 11.5 A
